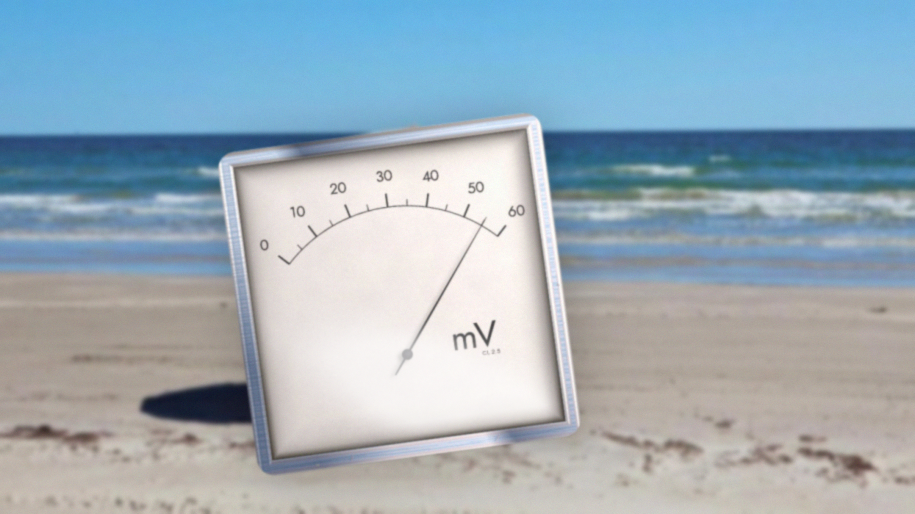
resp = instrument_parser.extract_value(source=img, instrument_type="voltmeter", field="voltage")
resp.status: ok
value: 55 mV
